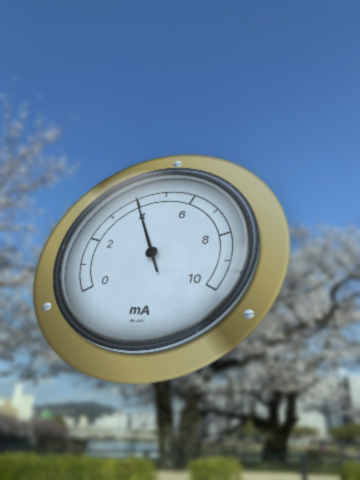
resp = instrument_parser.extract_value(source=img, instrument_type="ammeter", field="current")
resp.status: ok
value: 4 mA
